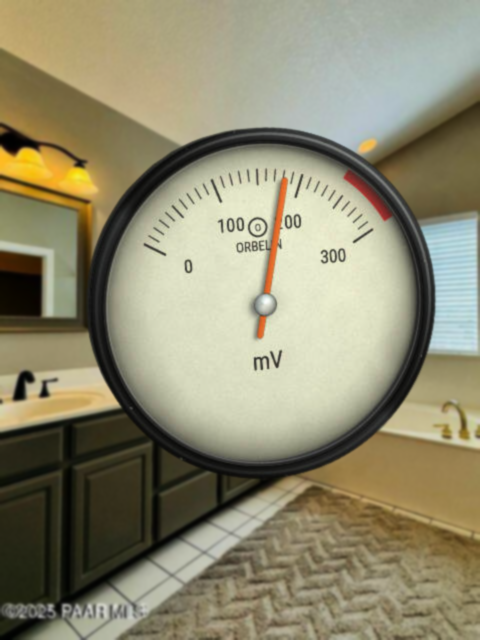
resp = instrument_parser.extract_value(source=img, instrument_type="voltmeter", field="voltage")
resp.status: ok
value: 180 mV
